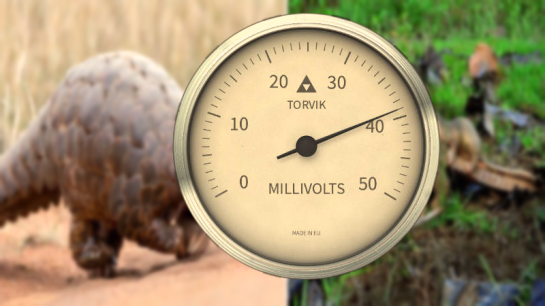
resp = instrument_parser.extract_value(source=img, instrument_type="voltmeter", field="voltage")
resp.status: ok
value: 39 mV
